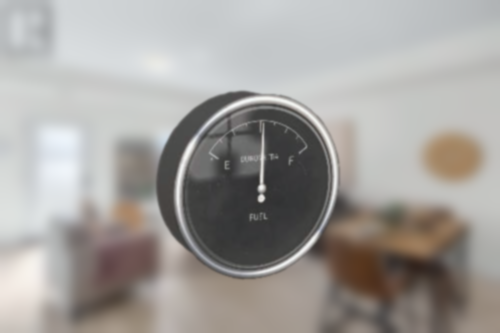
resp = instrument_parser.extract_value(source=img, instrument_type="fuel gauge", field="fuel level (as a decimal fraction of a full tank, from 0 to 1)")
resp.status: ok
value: 0.5
